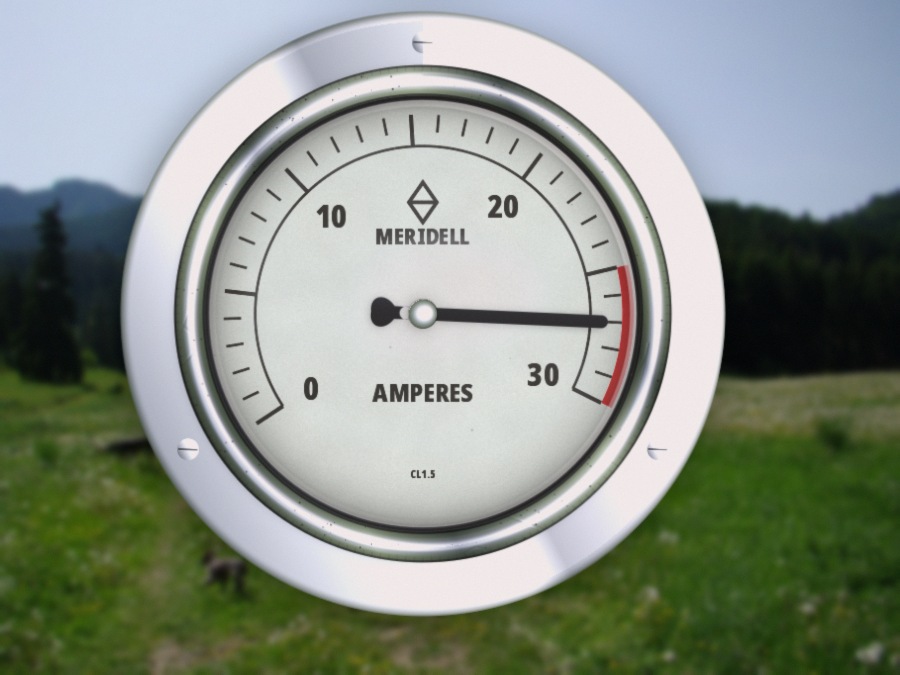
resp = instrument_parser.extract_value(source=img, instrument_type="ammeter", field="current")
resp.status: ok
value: 27 A
